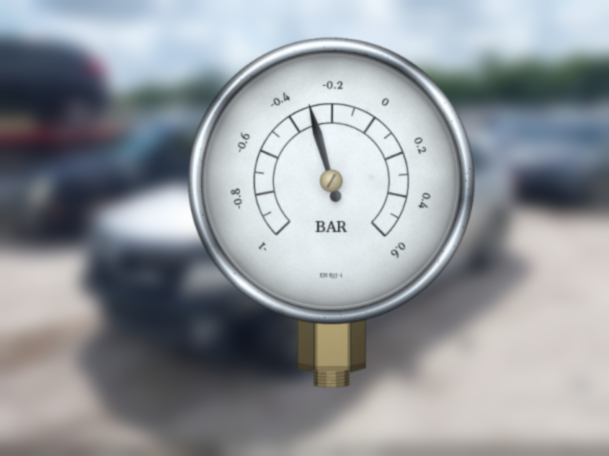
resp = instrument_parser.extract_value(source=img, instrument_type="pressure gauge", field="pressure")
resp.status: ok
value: -0.3 bar
